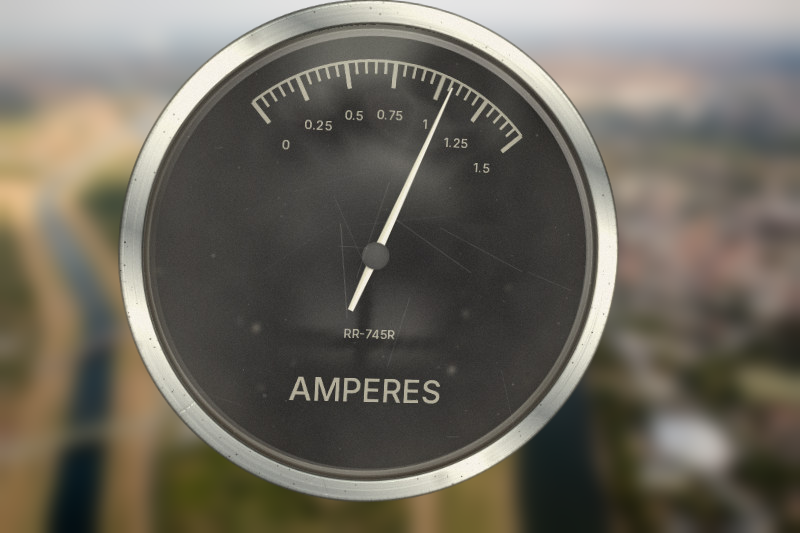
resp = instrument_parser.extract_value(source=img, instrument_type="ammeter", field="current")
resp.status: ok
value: 1.05 A
